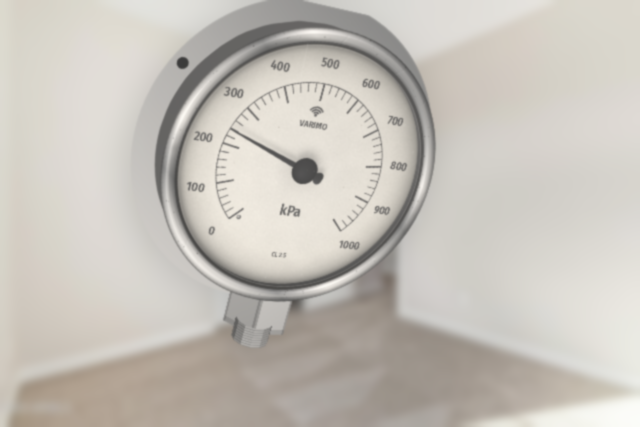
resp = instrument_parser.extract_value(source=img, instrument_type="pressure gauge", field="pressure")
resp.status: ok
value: 240 kPa
